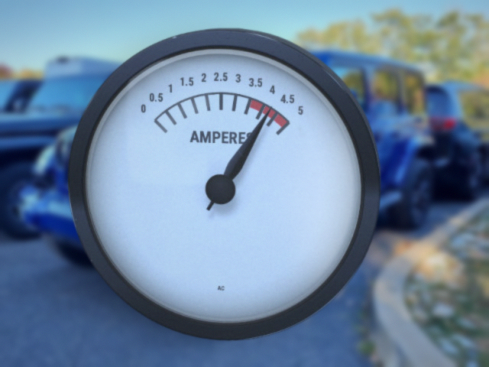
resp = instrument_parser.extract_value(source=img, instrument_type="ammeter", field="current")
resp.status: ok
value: 4.25 A
